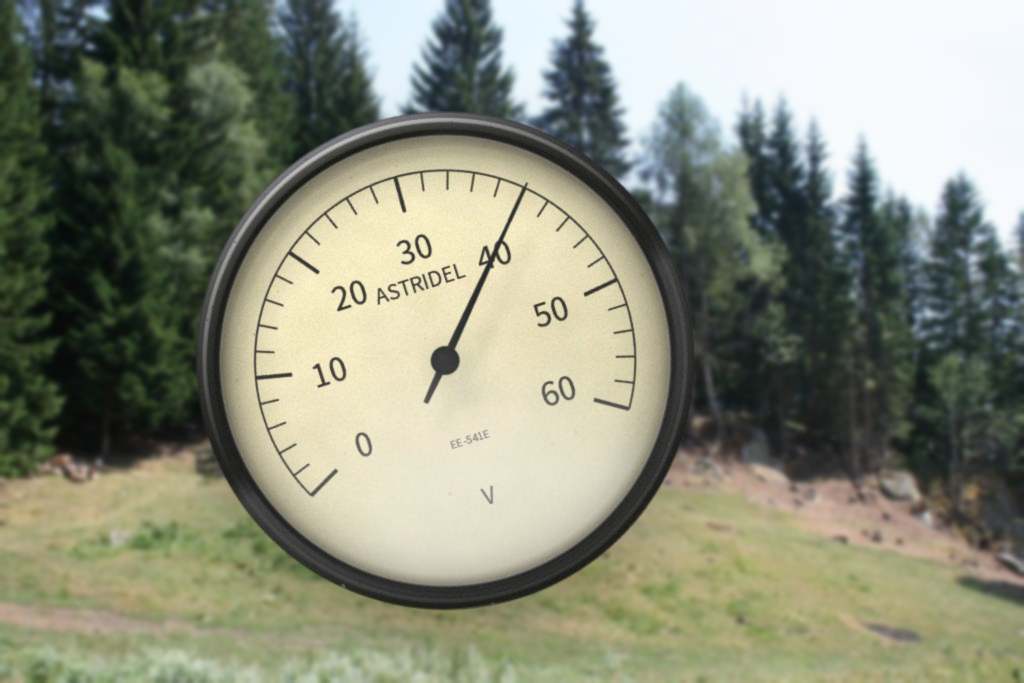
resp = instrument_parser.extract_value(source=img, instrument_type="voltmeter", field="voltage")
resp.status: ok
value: 40 V
